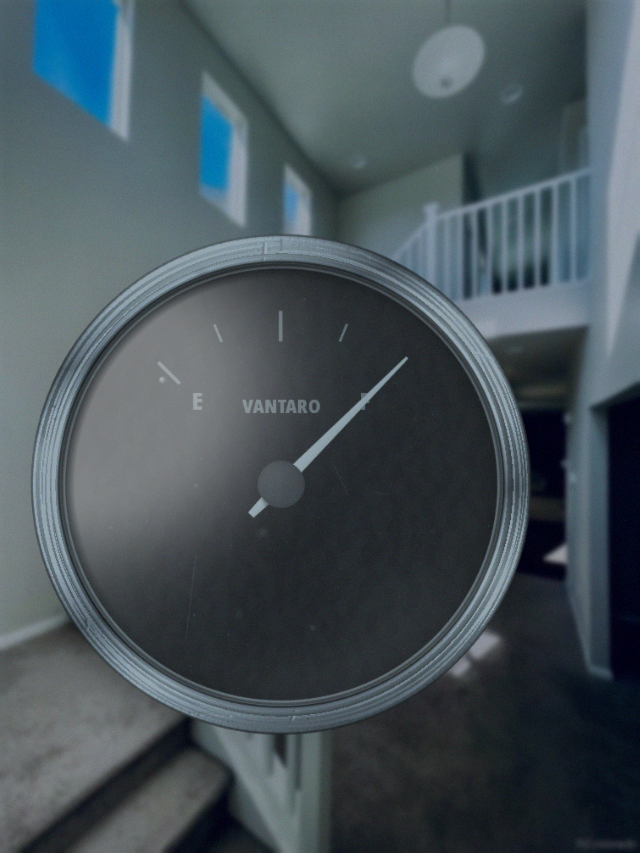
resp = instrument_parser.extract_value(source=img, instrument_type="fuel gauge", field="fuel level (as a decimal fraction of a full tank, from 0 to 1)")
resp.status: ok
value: 1
